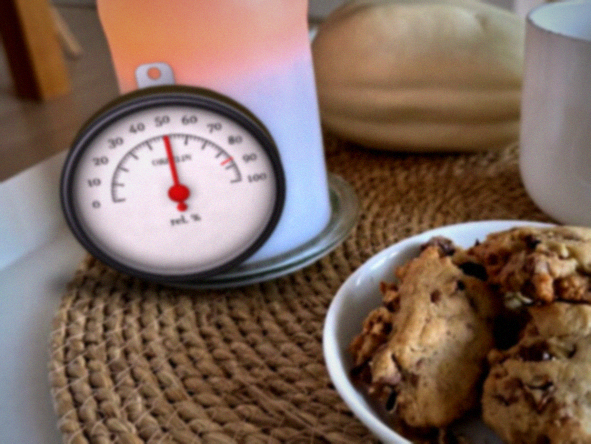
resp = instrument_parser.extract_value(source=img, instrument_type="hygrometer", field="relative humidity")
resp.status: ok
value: 50 %
